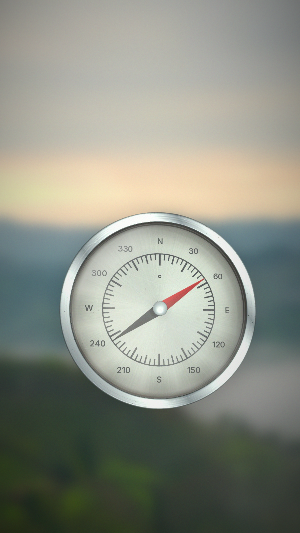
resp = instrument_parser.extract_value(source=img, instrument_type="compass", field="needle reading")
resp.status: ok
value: 55 °
